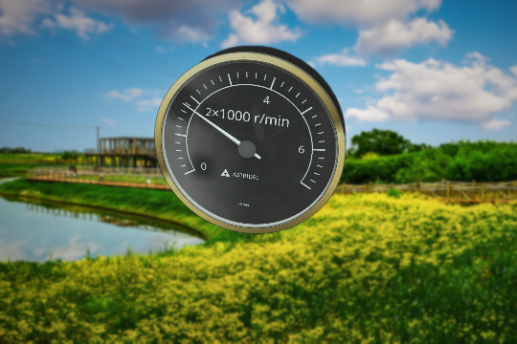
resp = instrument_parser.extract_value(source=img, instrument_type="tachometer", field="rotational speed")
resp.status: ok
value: 1800 rpm
